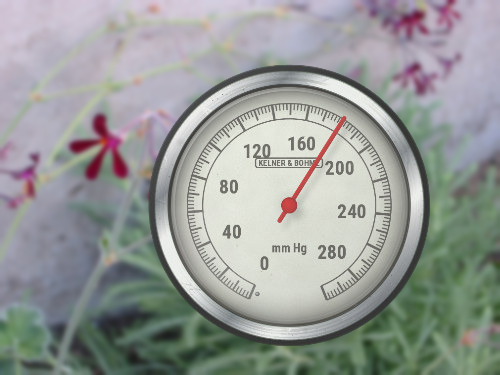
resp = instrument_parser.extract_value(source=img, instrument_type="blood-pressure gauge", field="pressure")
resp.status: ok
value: 180 mmHg
